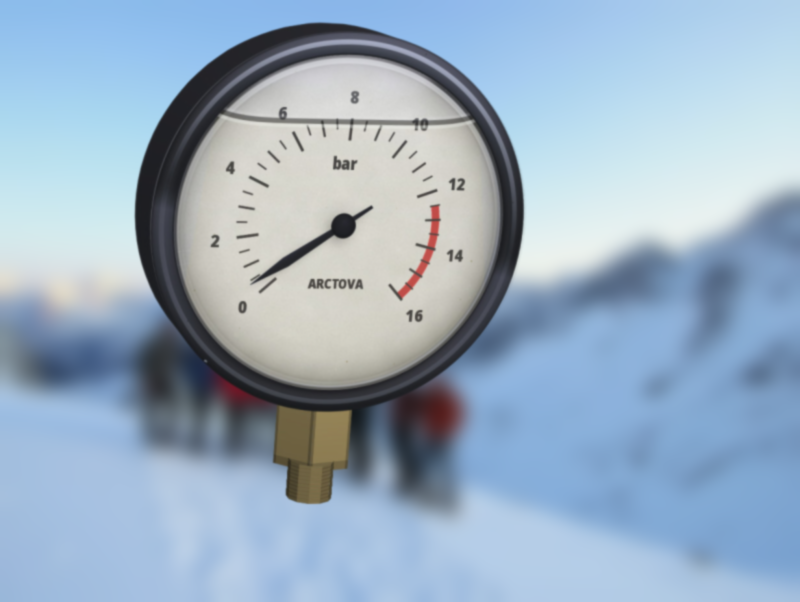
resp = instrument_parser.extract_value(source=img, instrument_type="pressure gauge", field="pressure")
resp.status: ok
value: 0.5 bar
